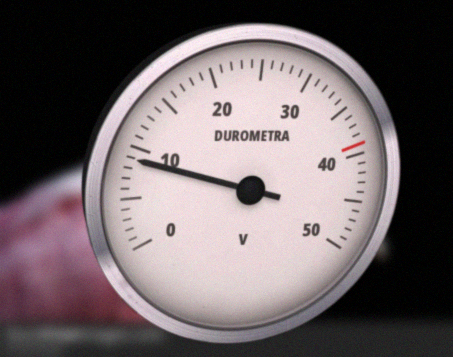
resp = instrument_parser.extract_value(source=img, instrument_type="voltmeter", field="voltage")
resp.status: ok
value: 9 V
